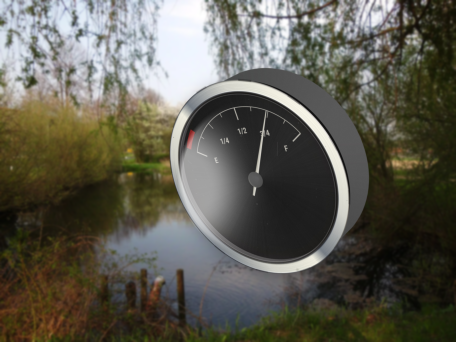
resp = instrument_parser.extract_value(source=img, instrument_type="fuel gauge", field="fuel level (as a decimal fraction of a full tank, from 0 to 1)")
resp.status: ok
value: 0.75
